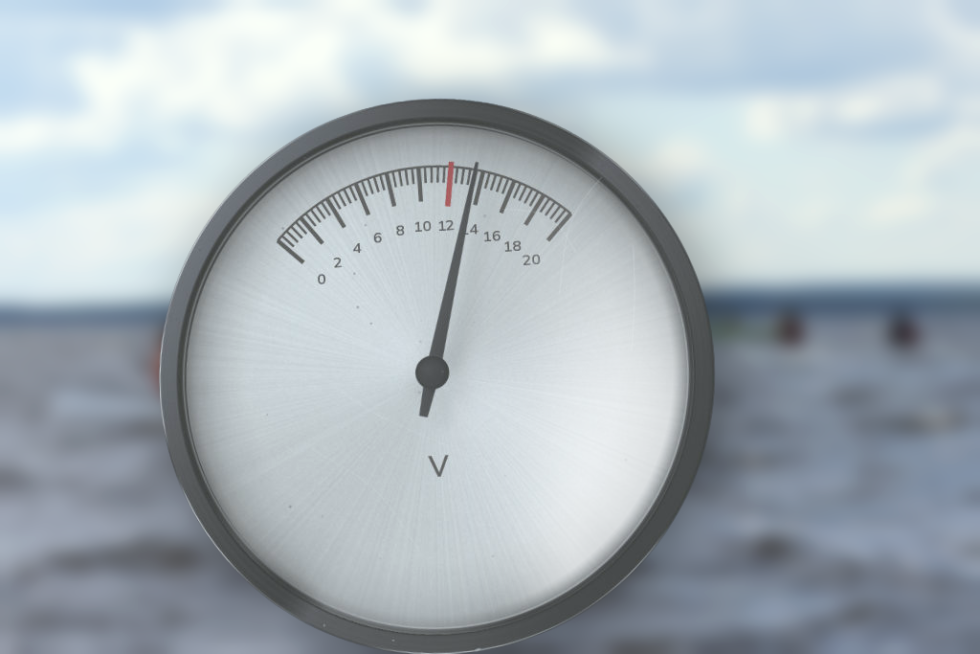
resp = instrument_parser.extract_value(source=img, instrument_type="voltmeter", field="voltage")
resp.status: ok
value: 13.6 V
